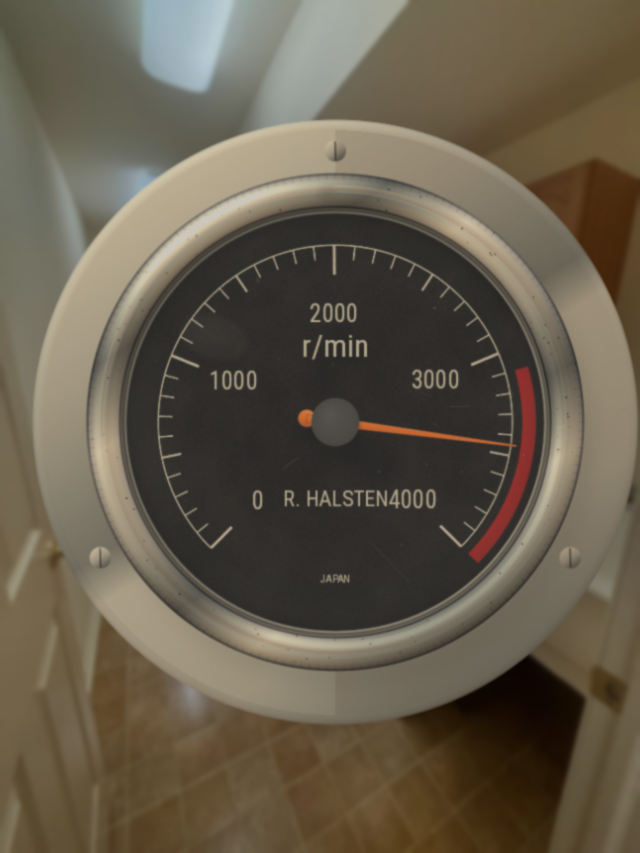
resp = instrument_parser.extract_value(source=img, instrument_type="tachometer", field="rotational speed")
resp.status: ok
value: 3450 rpm
